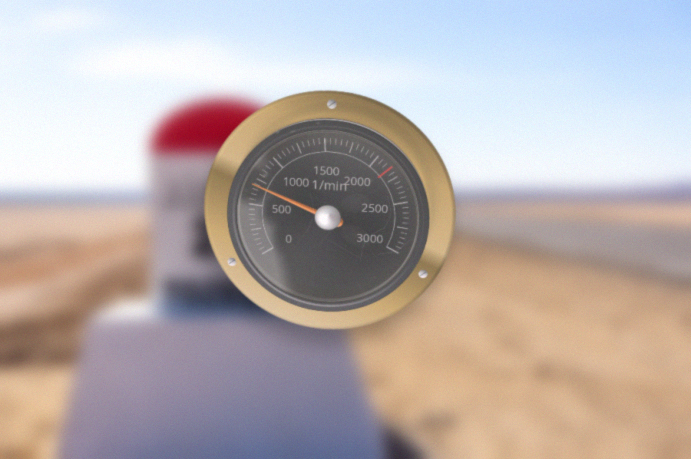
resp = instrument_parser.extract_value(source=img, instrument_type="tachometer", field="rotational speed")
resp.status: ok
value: 700 rpm
